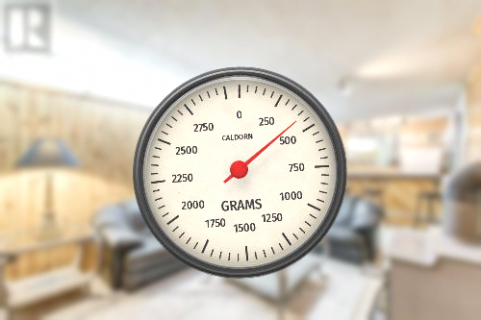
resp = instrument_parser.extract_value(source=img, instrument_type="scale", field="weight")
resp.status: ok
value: 425 g
